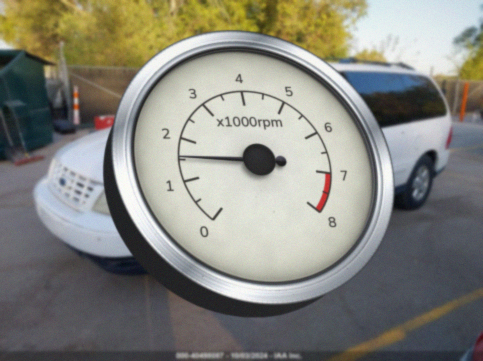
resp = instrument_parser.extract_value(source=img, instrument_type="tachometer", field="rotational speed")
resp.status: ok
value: 1500 rpm
